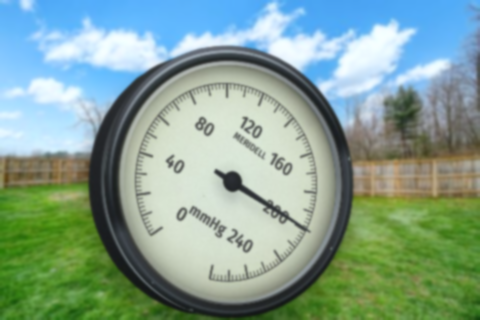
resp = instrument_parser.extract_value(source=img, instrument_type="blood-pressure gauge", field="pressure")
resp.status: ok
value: 200 mmHg
